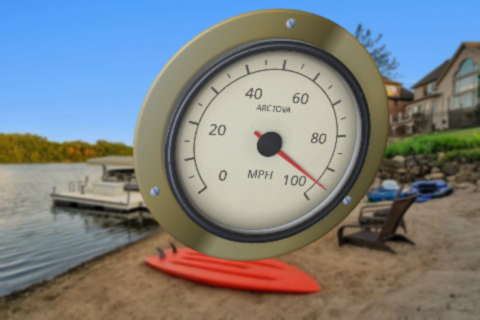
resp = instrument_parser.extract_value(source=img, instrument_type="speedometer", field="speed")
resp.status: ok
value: 95 mph
